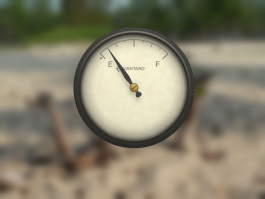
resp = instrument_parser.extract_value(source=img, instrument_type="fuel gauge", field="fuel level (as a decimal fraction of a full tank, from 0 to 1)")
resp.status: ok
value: 0.125
